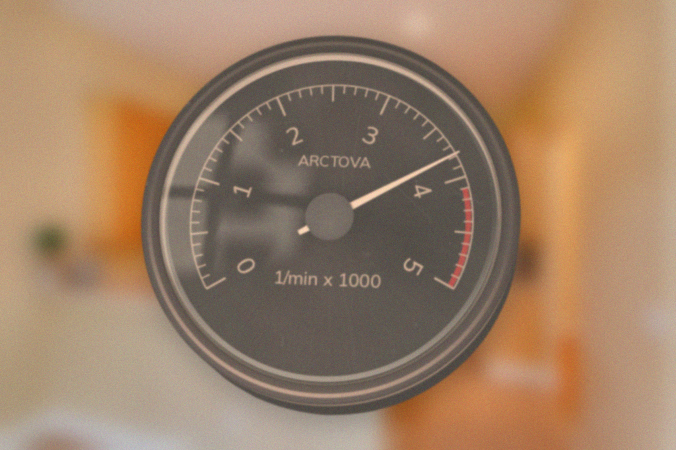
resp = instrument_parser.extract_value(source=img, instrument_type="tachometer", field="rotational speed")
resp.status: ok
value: 3800 rpm
